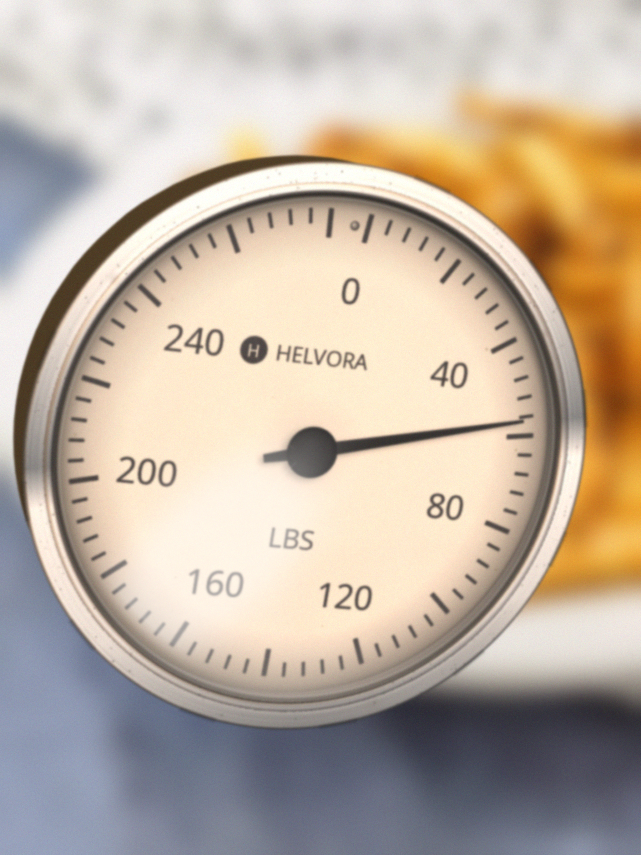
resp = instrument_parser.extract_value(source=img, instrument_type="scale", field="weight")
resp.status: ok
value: 56 lb
